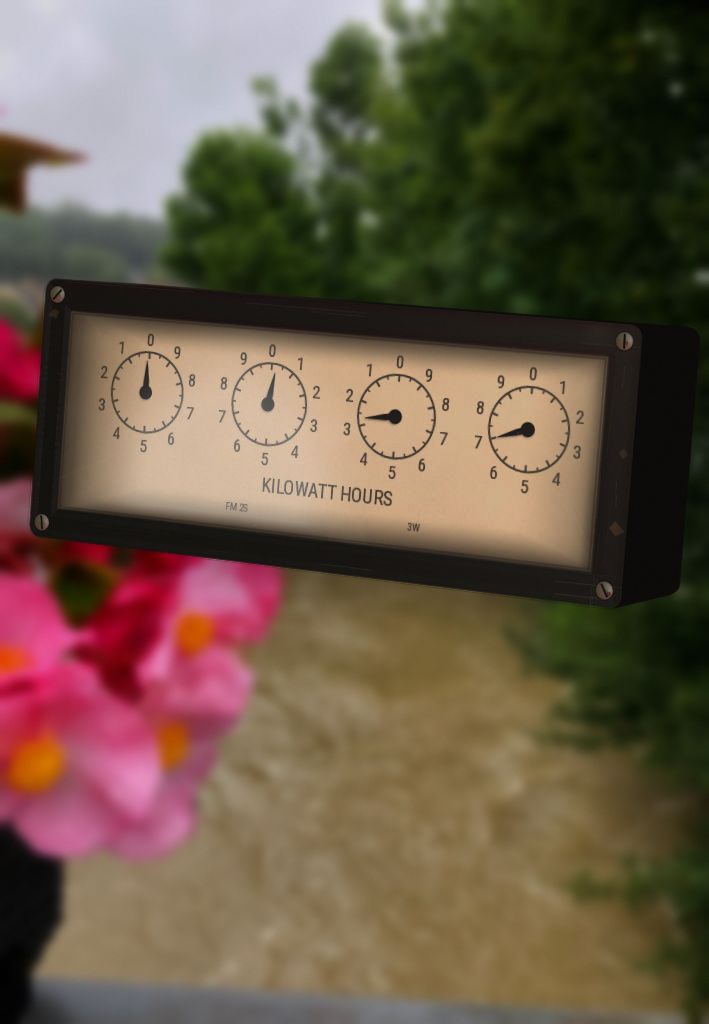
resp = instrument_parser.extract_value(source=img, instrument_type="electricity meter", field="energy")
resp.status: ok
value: 27 kWh
